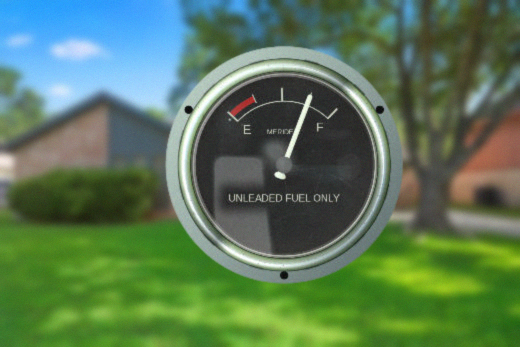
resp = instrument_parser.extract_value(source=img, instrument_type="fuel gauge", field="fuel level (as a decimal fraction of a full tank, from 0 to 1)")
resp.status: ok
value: 0.75
